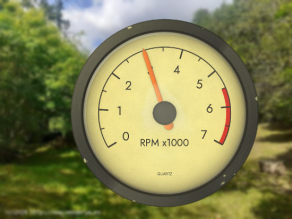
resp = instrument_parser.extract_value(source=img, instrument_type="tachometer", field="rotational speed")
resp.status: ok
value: 3000 rpm
